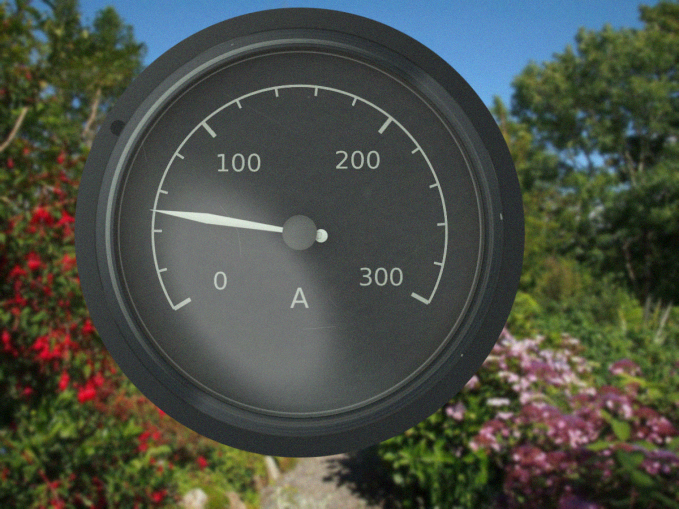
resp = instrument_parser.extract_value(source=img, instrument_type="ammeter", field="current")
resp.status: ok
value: 50 A
